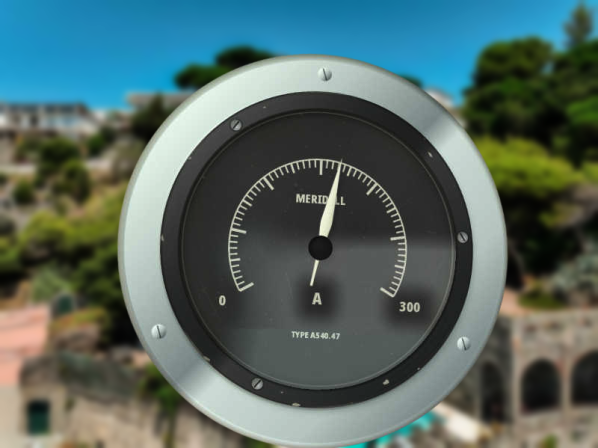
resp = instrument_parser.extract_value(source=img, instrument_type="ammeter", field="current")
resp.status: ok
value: 165 A
